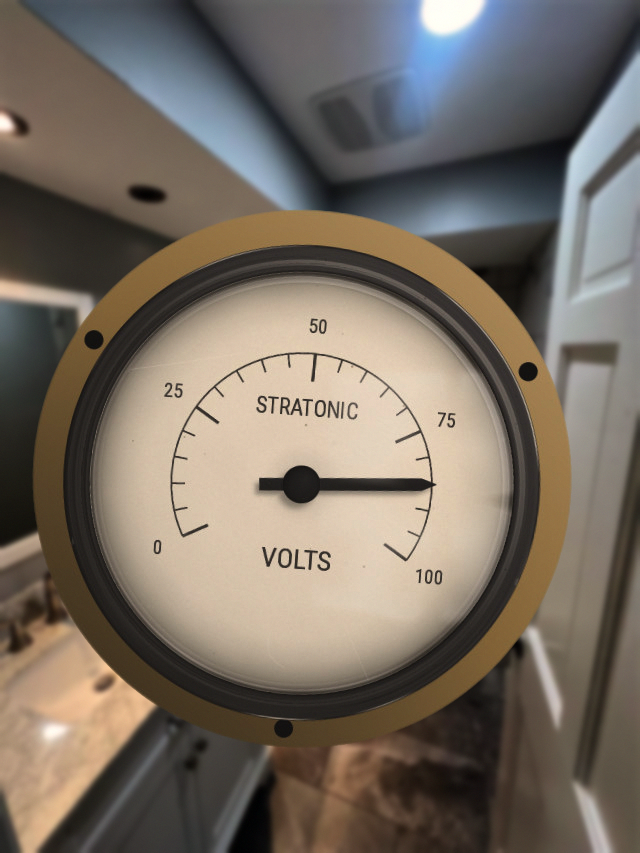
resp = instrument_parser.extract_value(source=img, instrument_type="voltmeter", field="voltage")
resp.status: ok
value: 85 V
